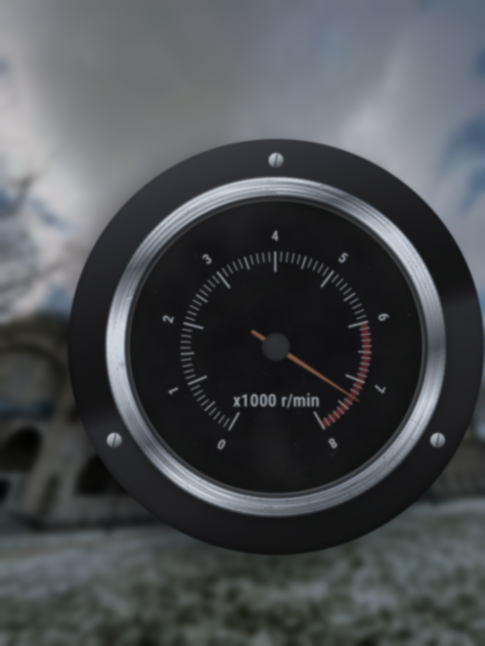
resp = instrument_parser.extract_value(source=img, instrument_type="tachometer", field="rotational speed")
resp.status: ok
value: 7300 rpm
